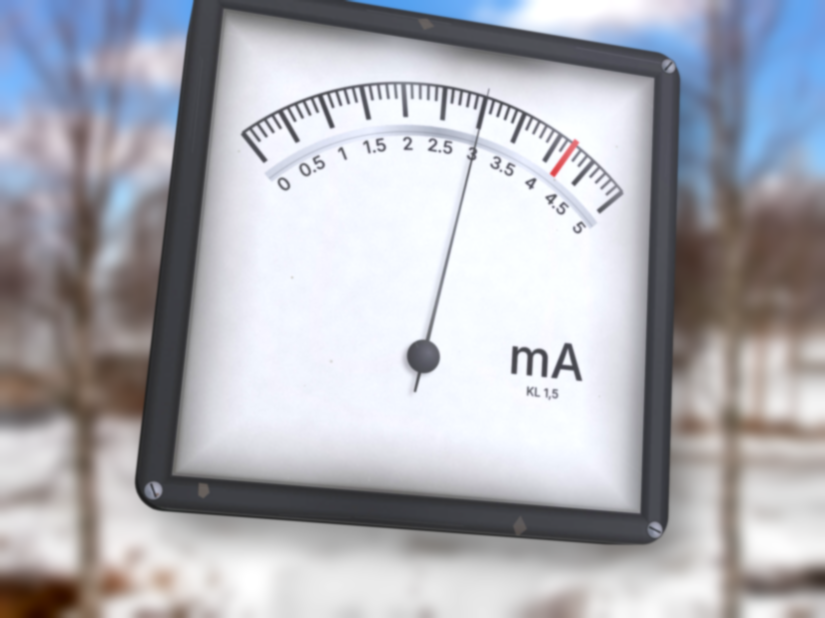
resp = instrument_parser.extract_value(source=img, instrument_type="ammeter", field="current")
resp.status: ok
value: 3 mA
